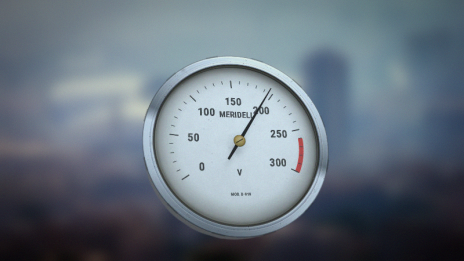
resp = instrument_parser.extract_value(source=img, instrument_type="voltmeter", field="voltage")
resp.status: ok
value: 195 V
